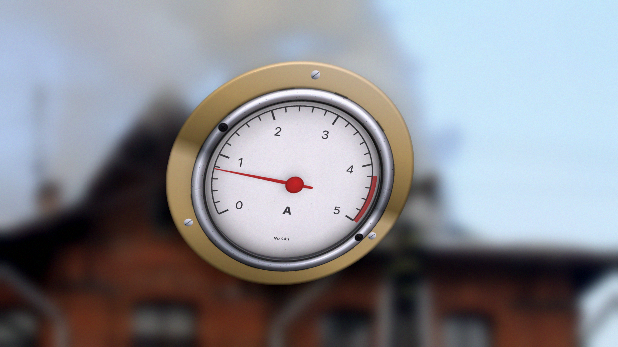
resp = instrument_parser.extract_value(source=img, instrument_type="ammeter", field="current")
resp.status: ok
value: 0.8 A
